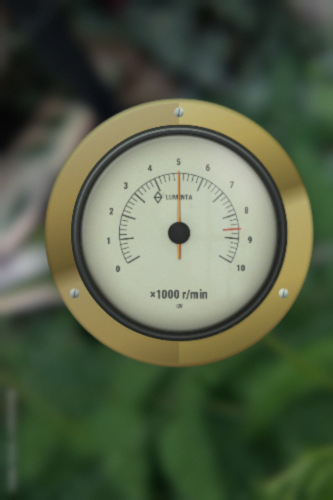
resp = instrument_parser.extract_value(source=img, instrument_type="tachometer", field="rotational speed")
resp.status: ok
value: 5000 rpm
